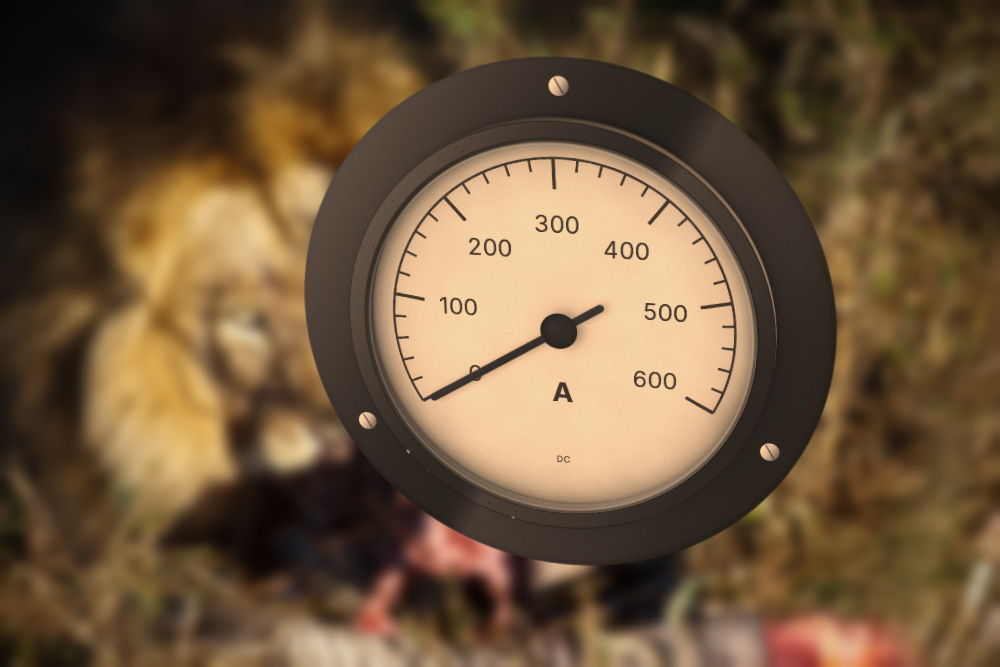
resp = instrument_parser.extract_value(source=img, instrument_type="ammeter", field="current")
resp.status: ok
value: 0 A
